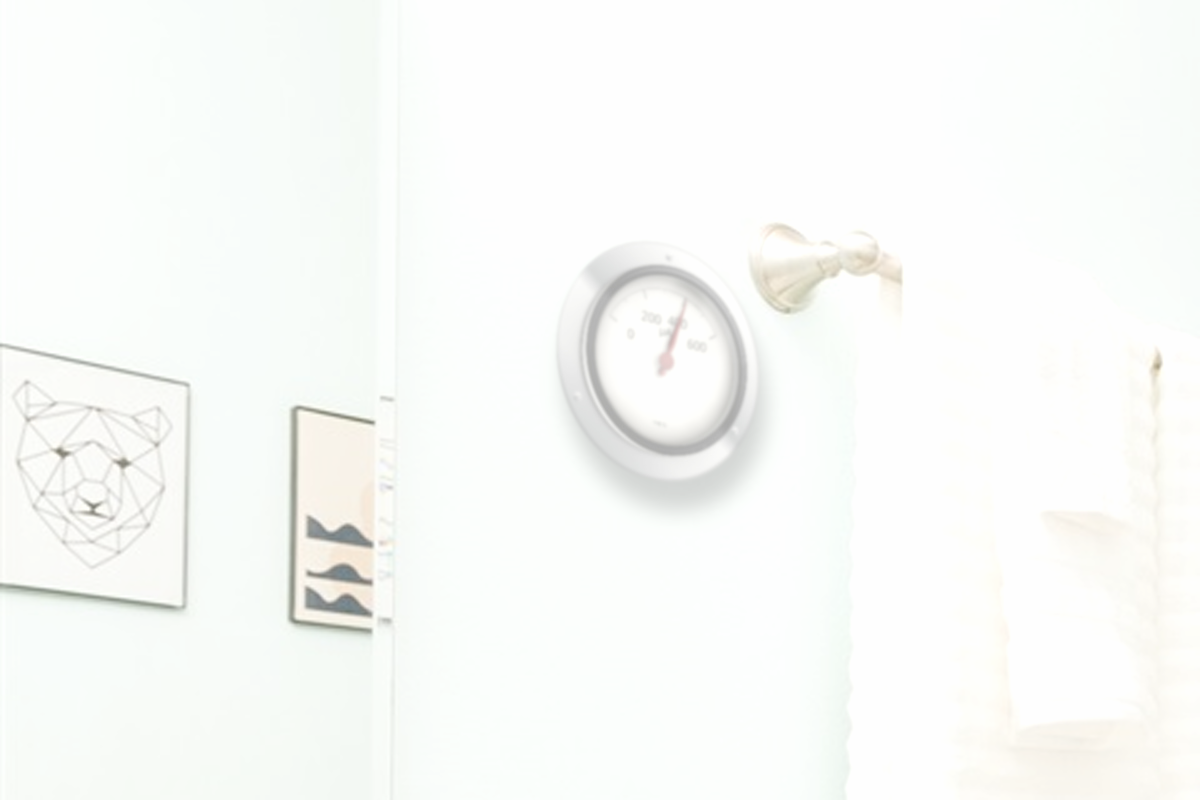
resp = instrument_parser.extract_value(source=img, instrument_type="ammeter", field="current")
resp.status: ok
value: 400 µA
